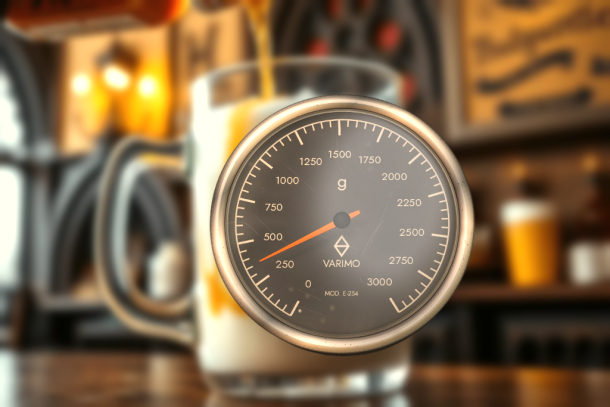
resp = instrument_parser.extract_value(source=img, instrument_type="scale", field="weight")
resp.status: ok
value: 350 g
